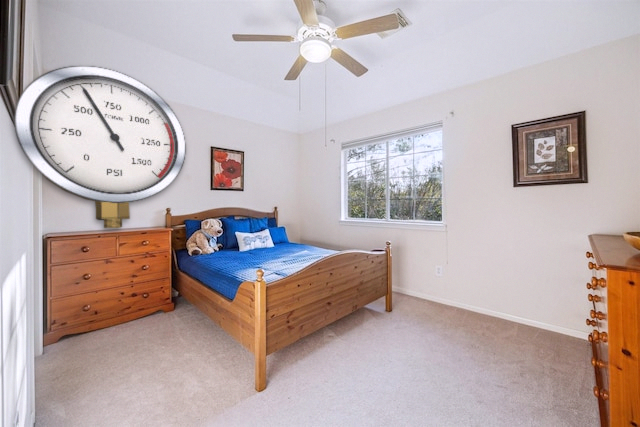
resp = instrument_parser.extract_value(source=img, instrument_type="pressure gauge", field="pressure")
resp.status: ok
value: 600 psi
